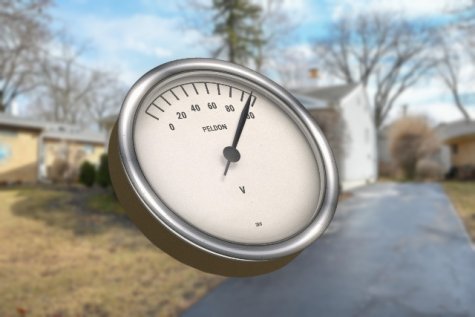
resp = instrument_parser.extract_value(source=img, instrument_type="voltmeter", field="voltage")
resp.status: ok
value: 95 V
